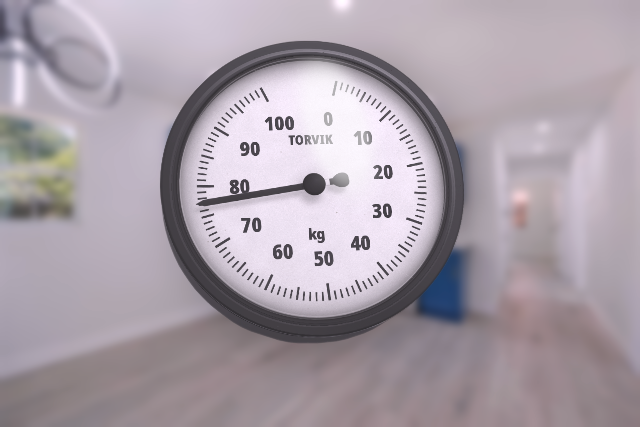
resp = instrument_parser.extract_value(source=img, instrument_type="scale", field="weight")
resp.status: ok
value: 77 kg
